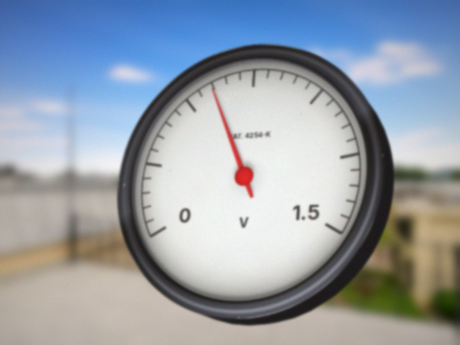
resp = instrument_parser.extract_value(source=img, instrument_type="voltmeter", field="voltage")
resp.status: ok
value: 0.6 V
